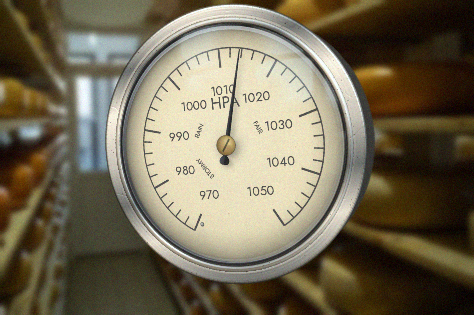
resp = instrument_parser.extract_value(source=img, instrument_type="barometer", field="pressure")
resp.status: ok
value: 1014 hPa
